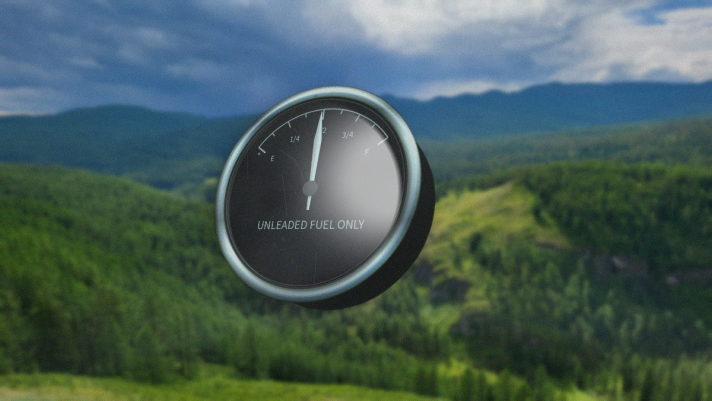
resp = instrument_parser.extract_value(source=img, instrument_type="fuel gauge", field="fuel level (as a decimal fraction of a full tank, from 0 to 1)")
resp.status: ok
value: 0.5
